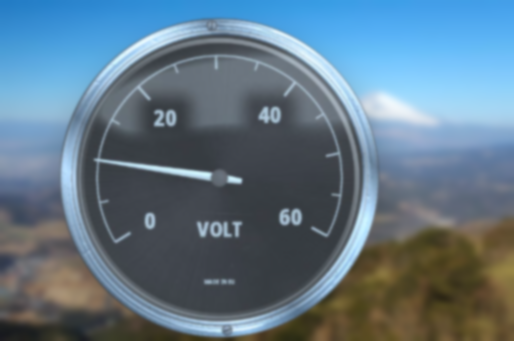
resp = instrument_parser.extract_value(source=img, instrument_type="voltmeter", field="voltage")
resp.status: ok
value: 10 V
